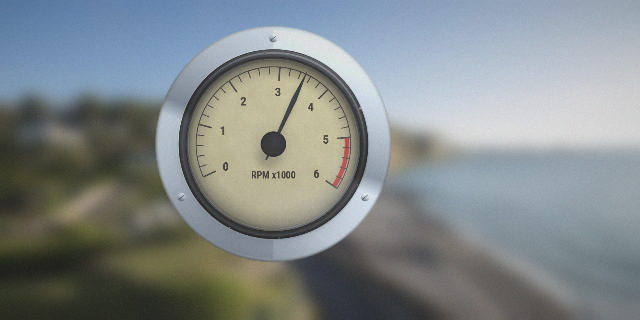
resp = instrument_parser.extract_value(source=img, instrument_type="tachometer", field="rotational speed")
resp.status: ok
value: 3500 rpm
